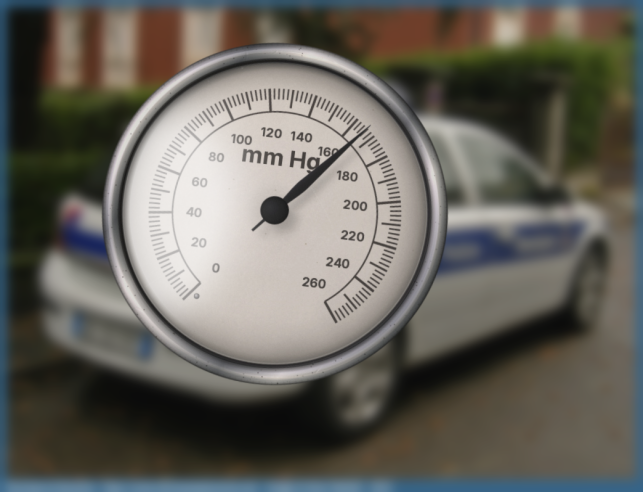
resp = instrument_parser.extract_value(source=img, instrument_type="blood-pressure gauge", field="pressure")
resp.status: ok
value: 166 mmHg
